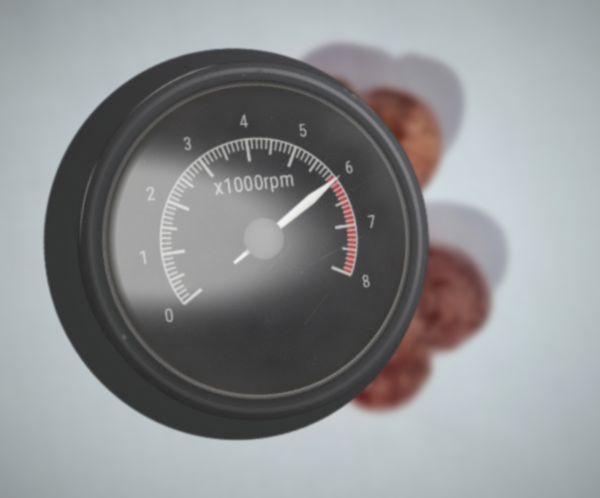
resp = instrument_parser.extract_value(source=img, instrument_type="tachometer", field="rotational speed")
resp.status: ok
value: 6000 rpm
